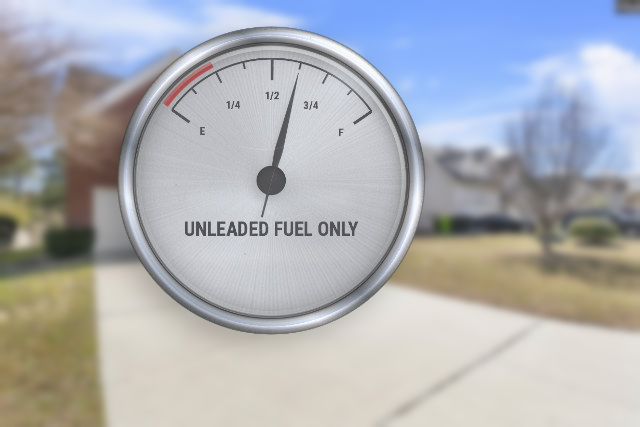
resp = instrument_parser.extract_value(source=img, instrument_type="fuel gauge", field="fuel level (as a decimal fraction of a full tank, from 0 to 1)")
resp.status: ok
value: 0.625
